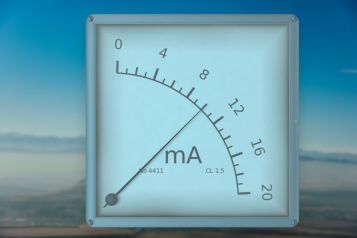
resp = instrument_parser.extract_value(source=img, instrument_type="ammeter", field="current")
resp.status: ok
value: 10 mA
